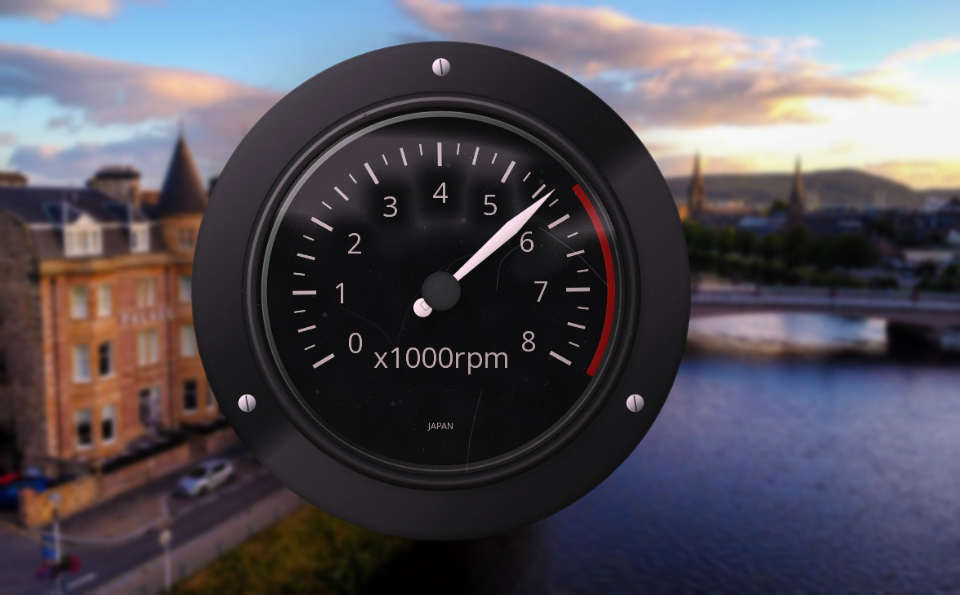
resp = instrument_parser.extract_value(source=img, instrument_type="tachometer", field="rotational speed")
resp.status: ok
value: 5625 rpm
